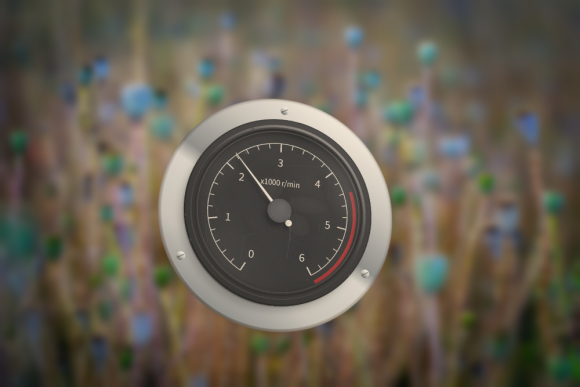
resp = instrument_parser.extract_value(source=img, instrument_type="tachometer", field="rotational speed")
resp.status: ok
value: 2200 rpm
